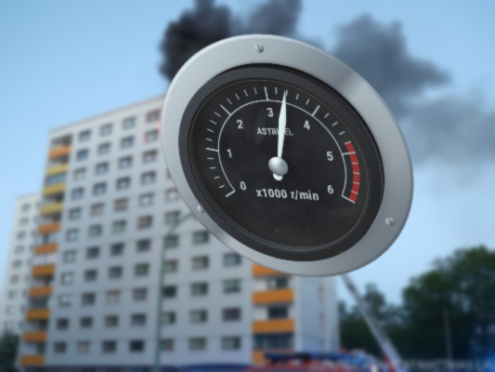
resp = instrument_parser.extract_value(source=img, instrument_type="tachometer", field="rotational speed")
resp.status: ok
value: 3400 rpm
